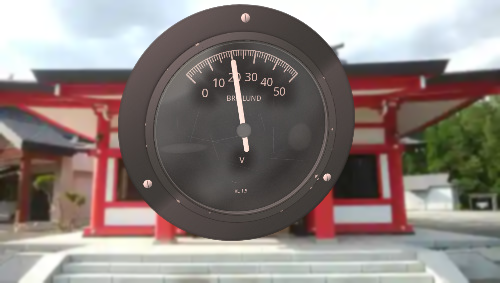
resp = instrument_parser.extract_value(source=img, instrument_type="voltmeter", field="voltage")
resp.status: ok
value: 20 V
